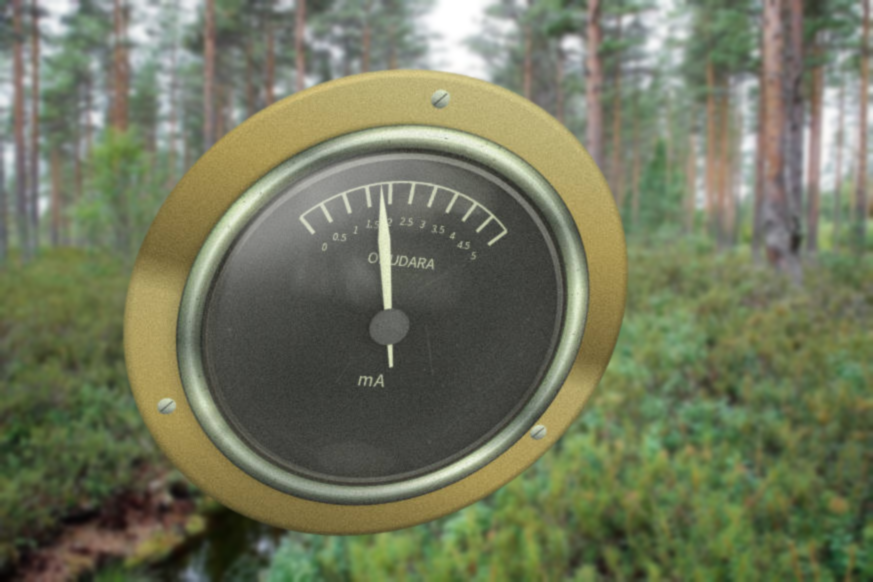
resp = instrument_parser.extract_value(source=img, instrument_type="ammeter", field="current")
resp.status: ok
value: 1.75 mA
